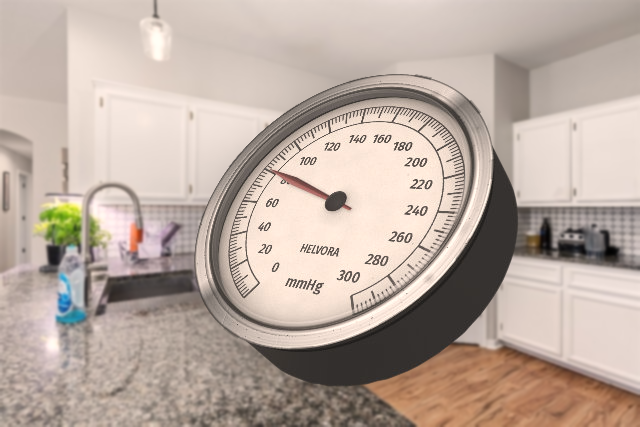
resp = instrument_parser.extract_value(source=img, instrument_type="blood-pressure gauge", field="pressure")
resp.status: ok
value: 80 mmHg
